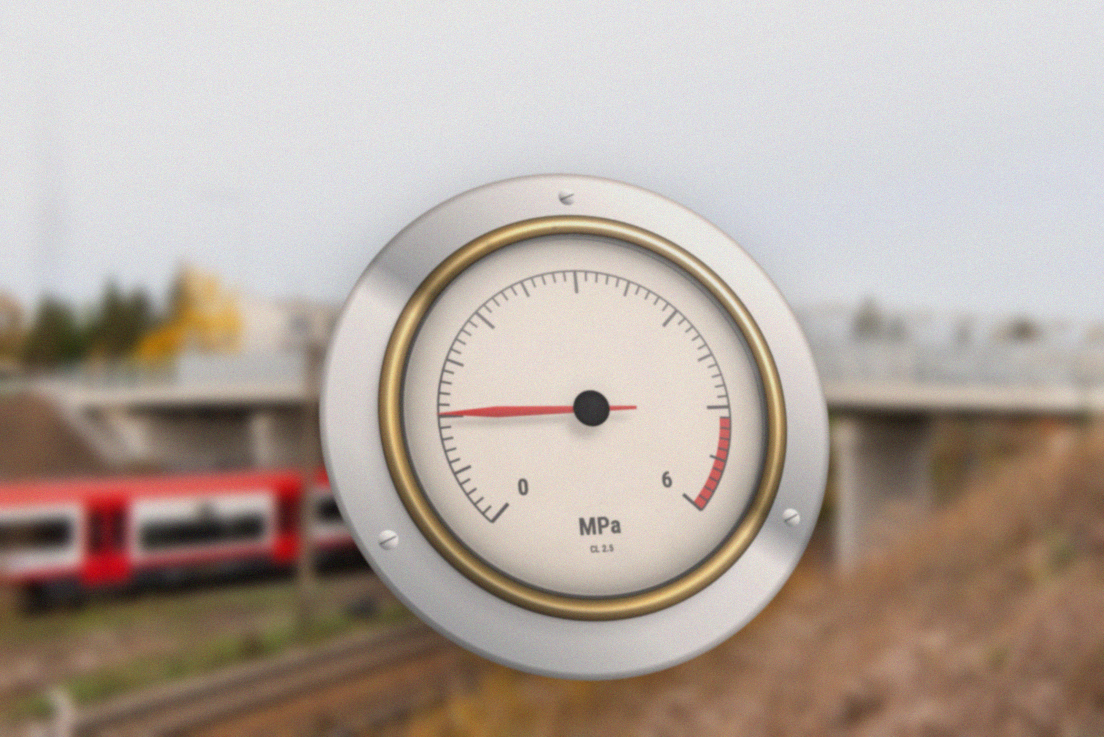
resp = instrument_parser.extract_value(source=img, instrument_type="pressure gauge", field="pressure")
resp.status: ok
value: 1 MPa
